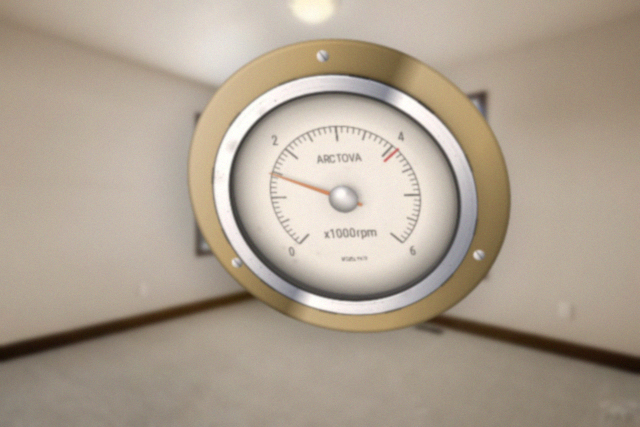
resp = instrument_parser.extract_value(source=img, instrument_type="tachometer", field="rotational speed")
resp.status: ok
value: 1500 rpm
